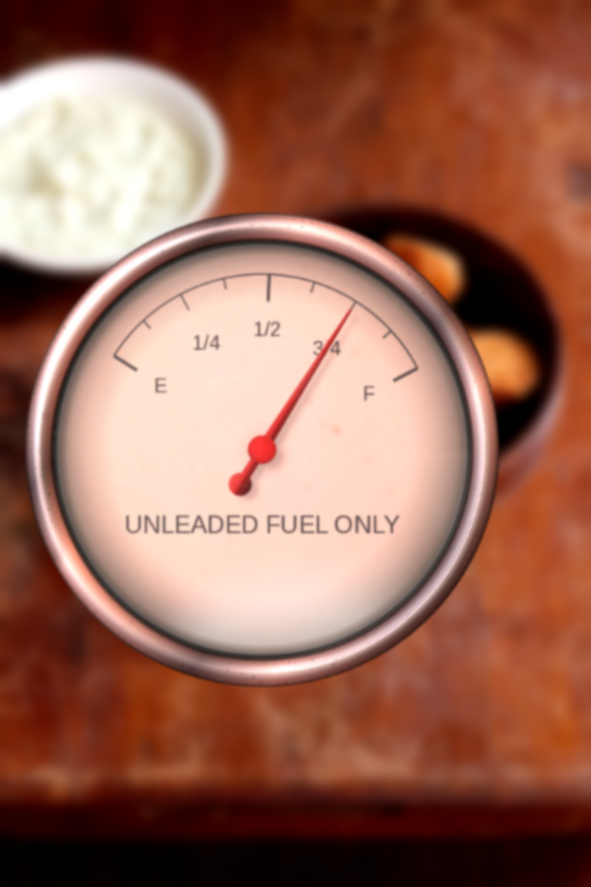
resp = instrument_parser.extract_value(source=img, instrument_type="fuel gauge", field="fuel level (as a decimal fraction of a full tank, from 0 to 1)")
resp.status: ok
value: 0.75
